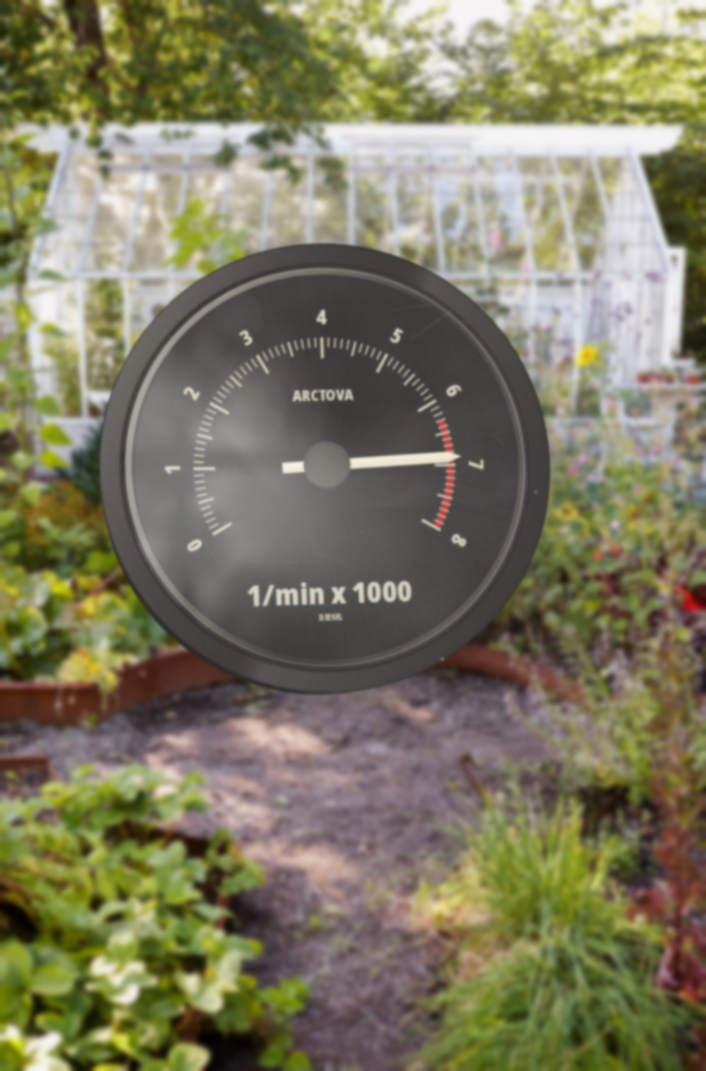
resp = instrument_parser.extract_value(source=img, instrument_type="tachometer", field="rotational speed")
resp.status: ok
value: 6900 rpm
